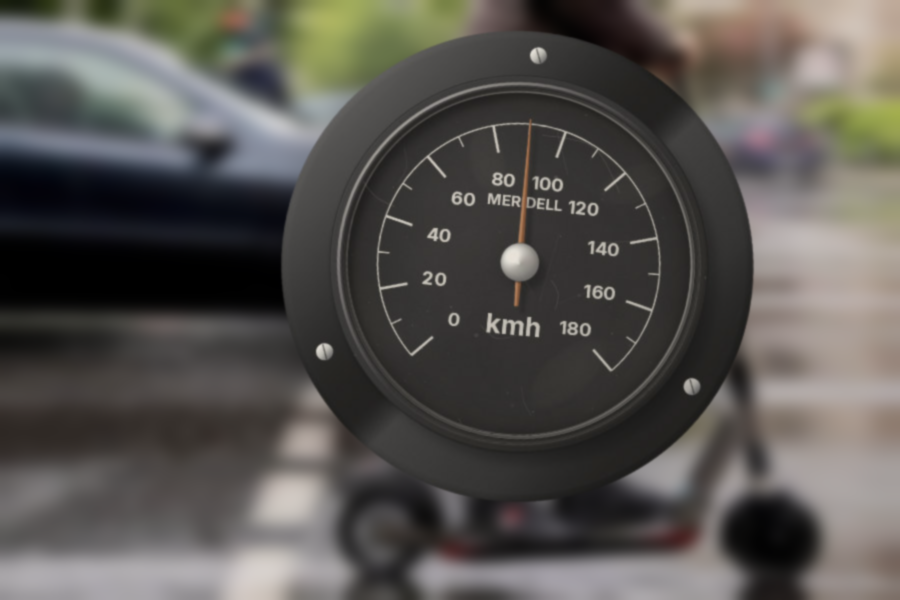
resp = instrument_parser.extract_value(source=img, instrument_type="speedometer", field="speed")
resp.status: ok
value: 90 km/h
